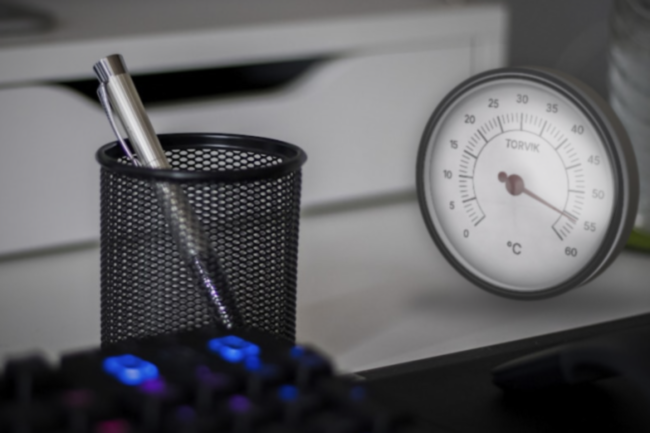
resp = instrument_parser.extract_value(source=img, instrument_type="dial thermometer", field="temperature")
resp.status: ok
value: 55 °C
